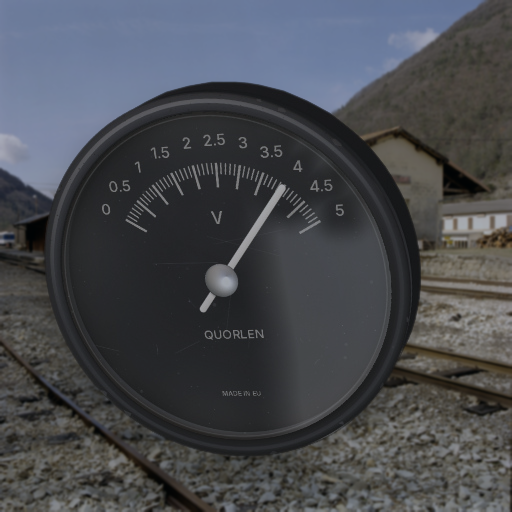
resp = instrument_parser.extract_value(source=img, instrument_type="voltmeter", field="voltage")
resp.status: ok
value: 4 V
